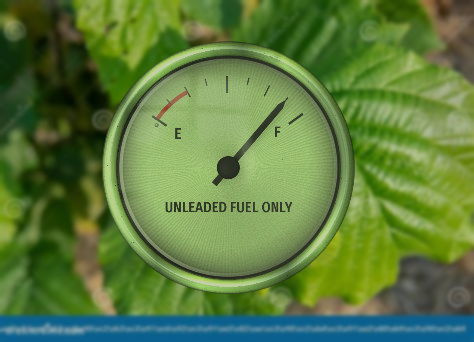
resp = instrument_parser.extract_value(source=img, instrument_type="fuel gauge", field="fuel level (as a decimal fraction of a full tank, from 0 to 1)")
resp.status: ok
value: 0.875
